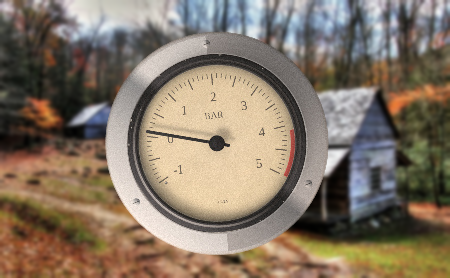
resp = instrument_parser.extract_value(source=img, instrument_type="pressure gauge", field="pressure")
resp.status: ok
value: 0.1 bar
